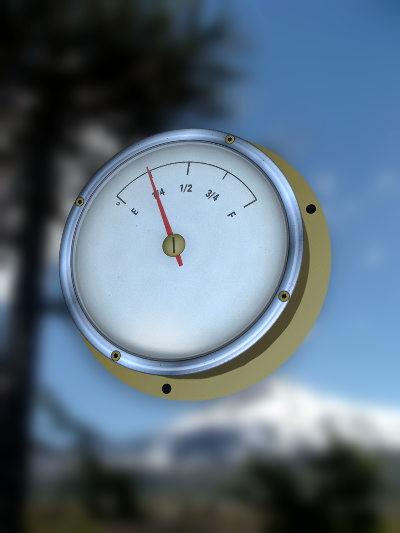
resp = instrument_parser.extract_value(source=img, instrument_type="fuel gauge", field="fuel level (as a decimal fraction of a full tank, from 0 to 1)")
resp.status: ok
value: 0.25
